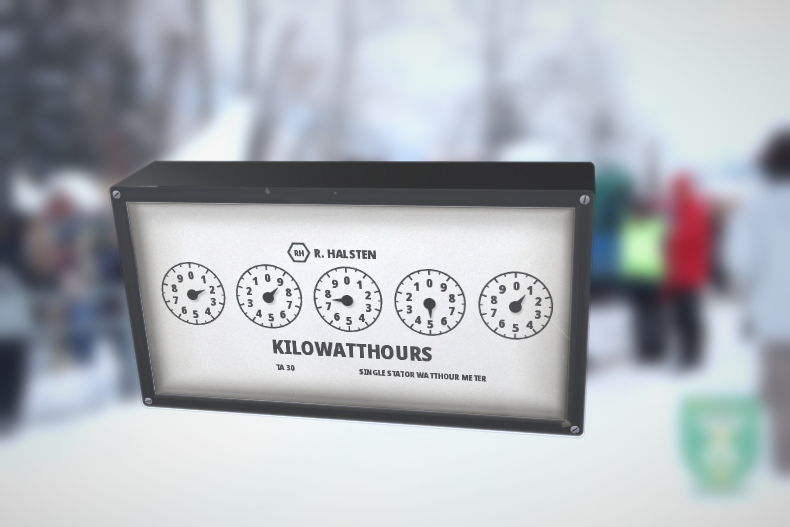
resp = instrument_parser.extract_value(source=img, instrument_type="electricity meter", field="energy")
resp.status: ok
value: 18751 kWh
